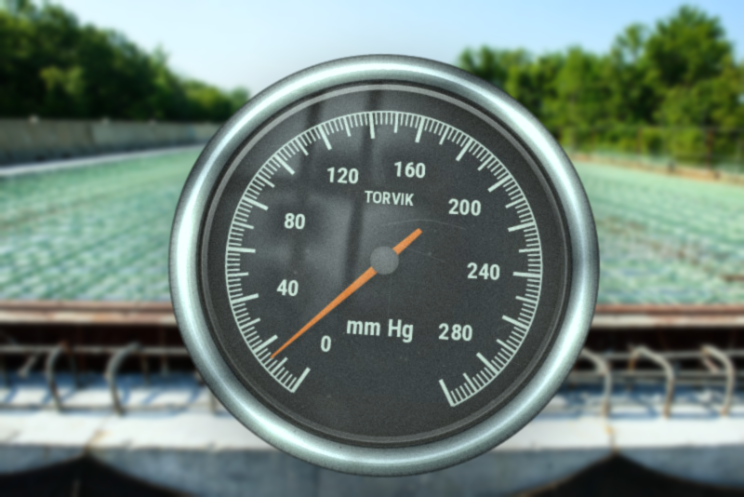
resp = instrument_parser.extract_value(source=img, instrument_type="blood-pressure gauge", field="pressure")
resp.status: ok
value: 14 mmHg
